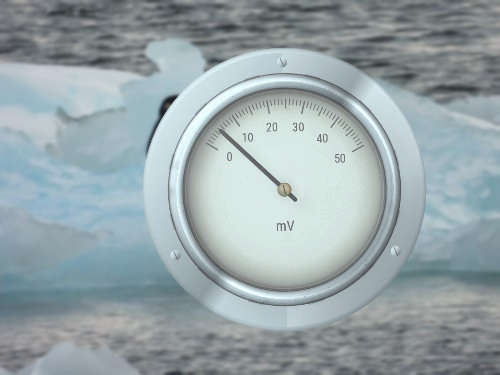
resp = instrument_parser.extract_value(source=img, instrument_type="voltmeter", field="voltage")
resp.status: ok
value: 5 mV
